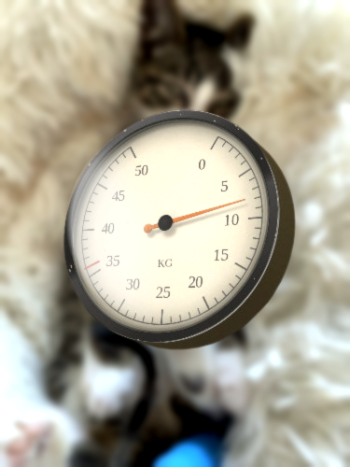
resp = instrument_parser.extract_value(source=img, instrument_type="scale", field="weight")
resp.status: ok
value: 8 kg
